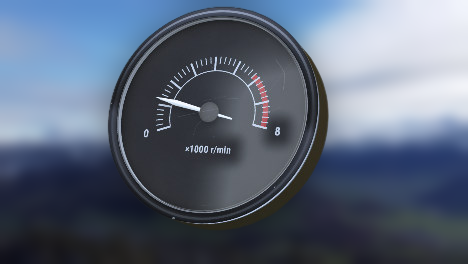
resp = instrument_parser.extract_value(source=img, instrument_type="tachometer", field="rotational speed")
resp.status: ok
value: 1200 rpm
